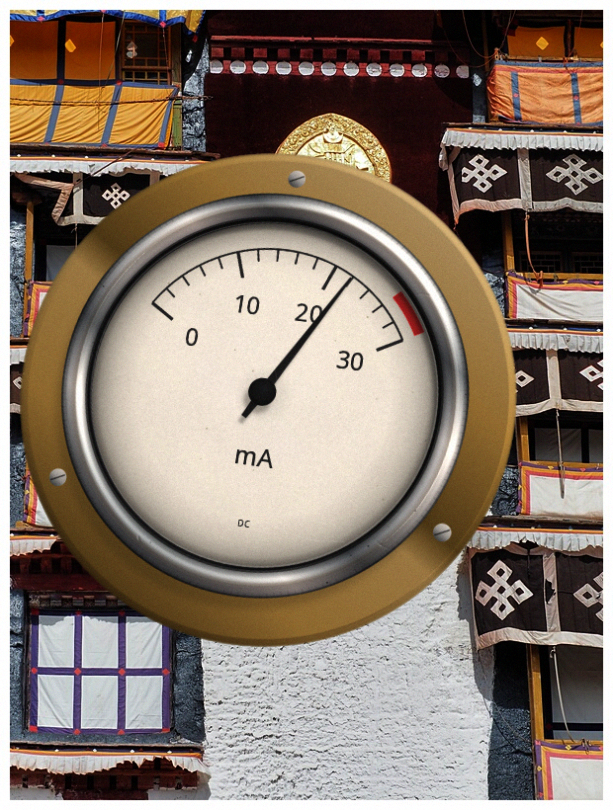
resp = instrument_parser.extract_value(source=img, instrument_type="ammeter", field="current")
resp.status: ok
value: 22 mA
